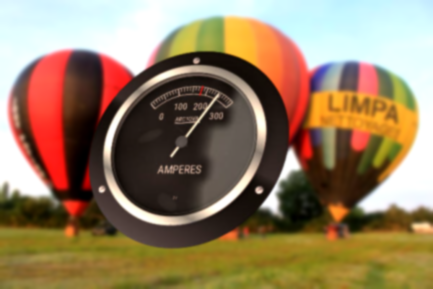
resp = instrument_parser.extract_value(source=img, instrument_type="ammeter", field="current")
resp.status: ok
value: 250 A
